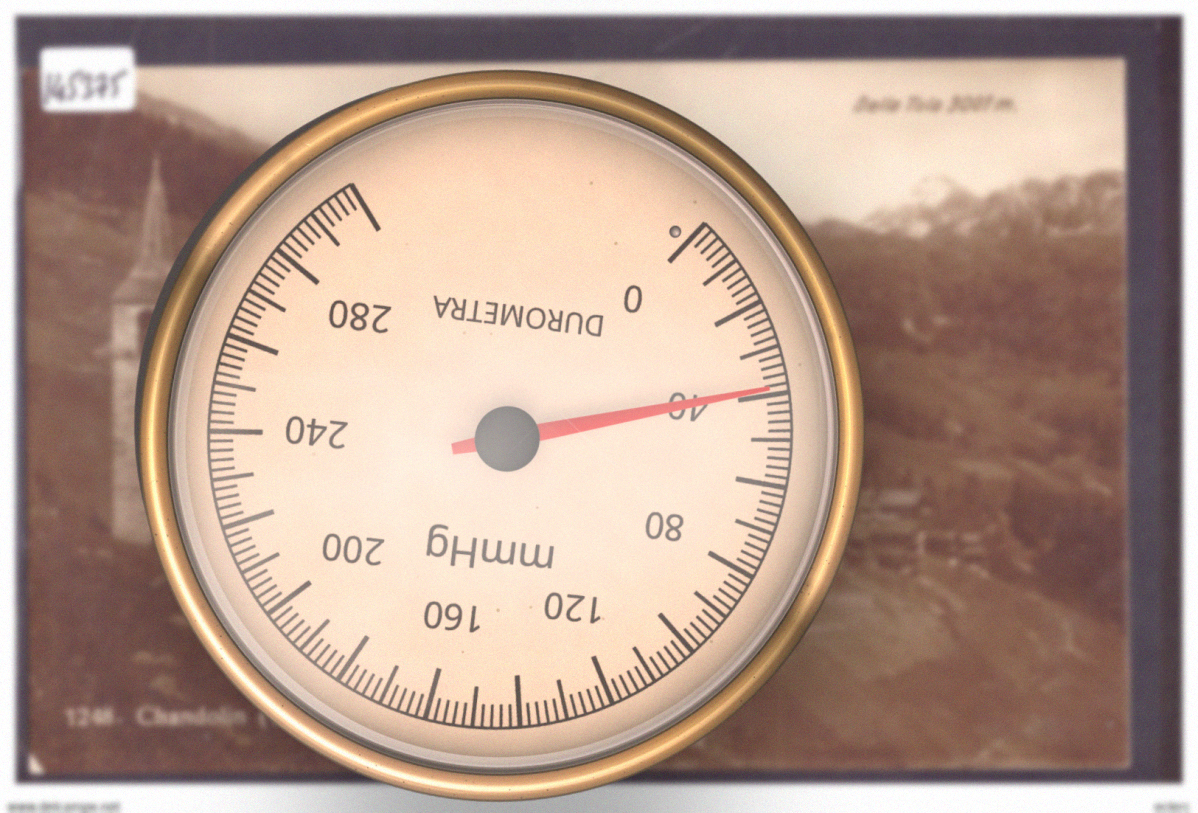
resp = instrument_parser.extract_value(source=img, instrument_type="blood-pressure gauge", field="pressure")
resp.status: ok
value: 38 mmHg
